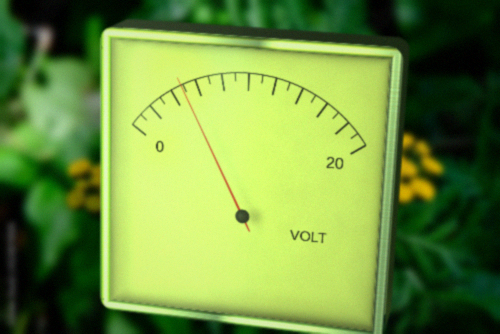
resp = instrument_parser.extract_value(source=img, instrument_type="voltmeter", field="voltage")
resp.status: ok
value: 5 V
